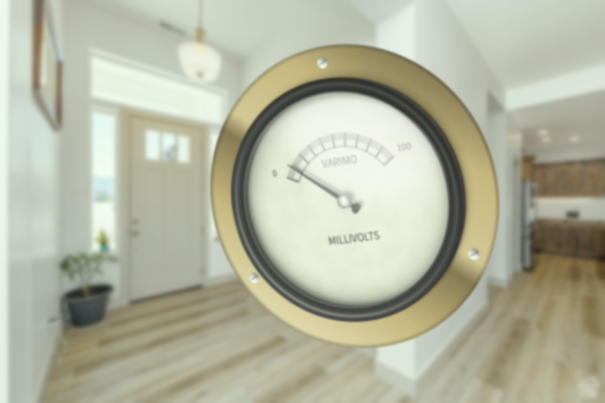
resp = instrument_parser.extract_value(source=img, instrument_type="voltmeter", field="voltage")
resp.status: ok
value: 10 mV
